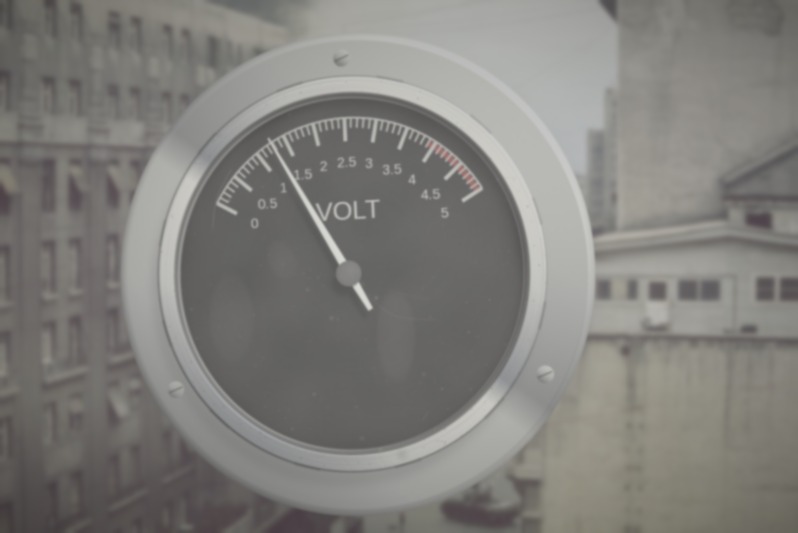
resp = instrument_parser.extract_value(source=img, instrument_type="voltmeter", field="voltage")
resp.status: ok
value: 1.3 V
